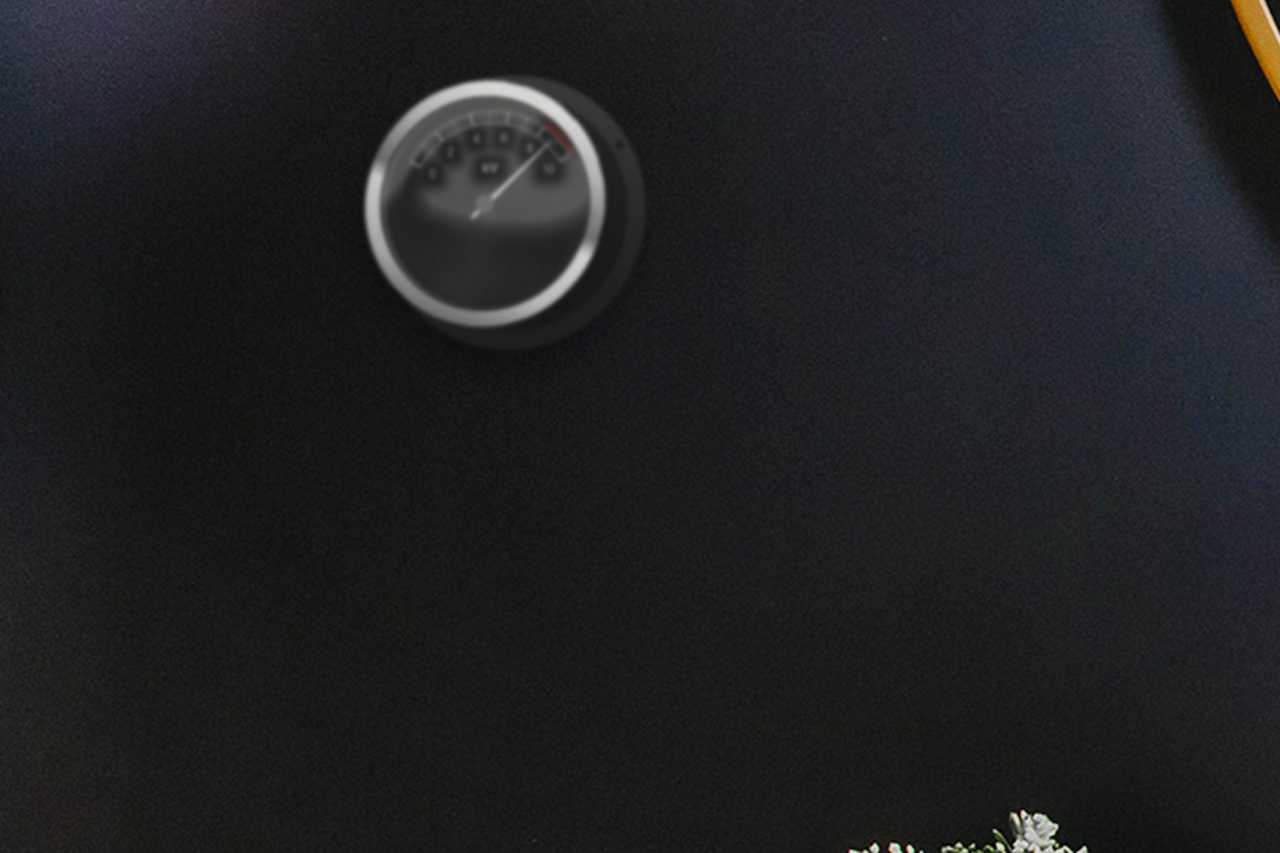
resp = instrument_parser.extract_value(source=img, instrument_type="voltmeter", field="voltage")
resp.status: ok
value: 9 kV
